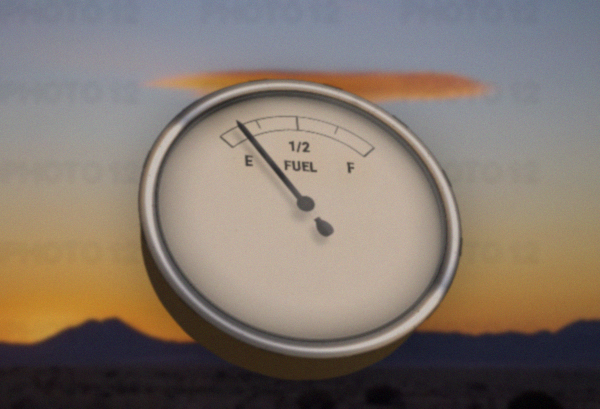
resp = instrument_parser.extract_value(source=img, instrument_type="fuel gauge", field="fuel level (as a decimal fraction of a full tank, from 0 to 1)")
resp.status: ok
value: 0.125
